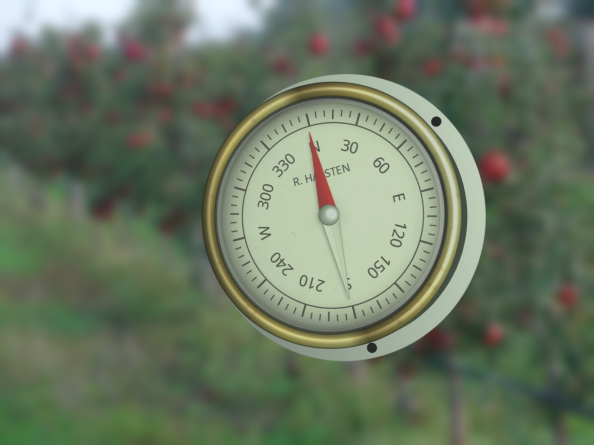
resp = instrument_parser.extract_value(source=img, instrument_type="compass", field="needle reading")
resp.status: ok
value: 0 °
